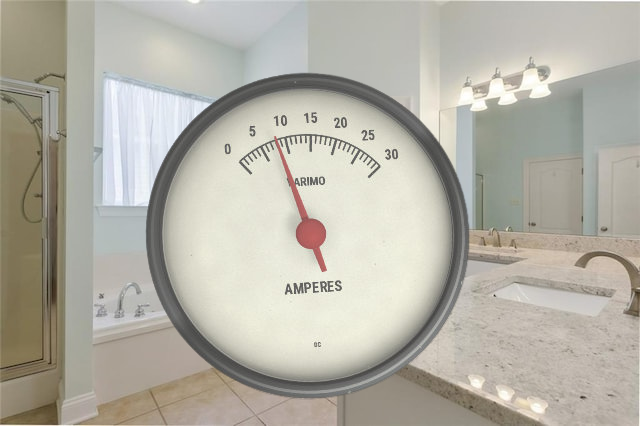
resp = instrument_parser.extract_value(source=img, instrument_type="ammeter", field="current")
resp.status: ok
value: 8 A
